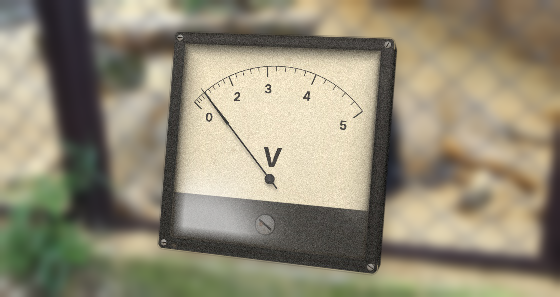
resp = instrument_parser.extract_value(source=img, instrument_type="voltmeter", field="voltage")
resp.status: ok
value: 1 V
